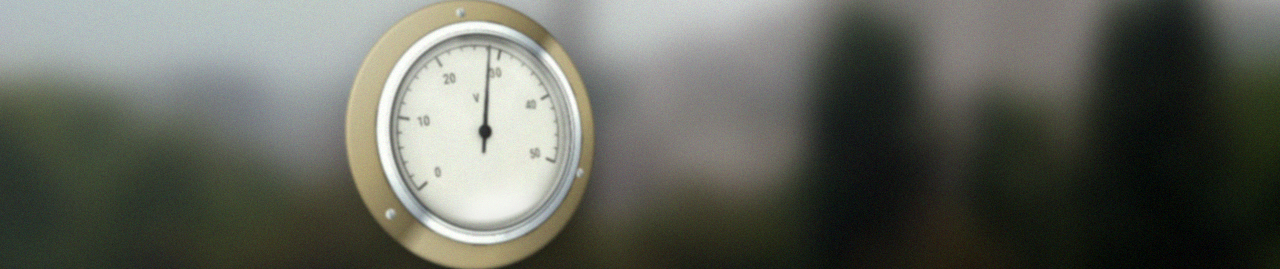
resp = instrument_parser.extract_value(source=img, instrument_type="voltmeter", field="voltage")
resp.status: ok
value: 28 V
